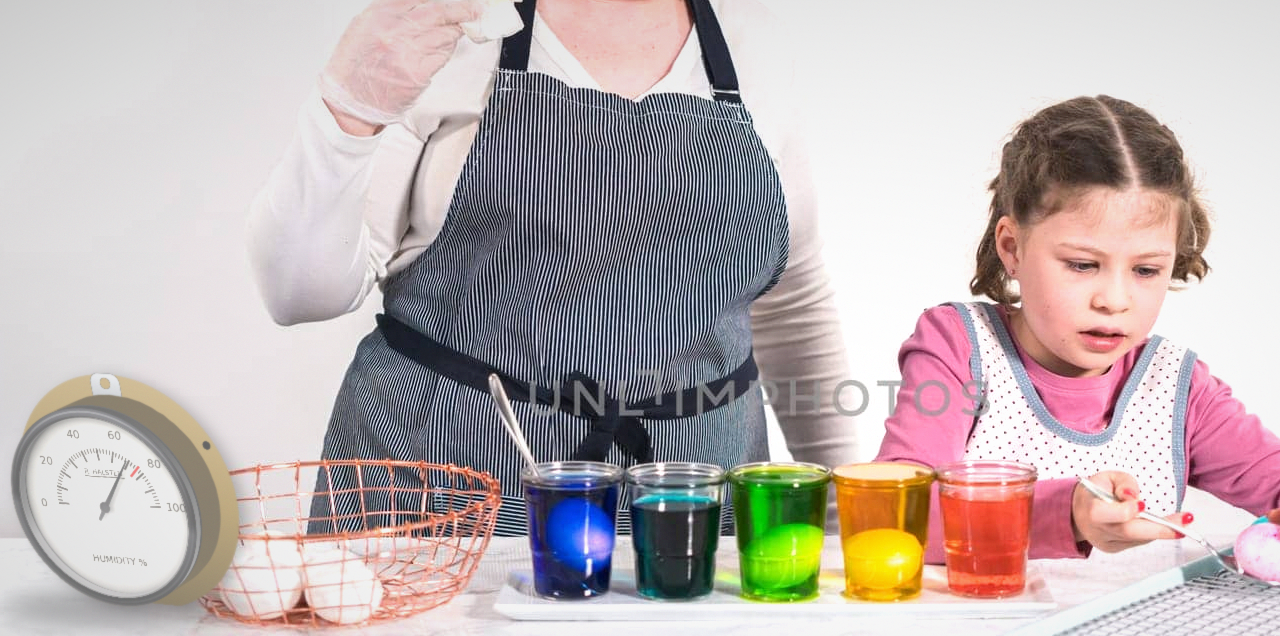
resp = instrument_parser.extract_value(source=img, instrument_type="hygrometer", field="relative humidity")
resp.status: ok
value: 70 %
